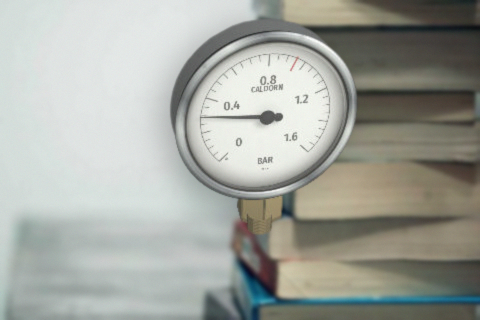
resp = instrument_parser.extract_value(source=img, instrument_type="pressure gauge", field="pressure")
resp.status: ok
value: 0.3 bar
